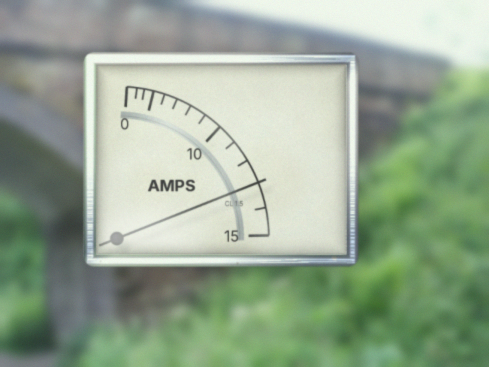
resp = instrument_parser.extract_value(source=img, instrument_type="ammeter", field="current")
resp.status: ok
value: 13 A
